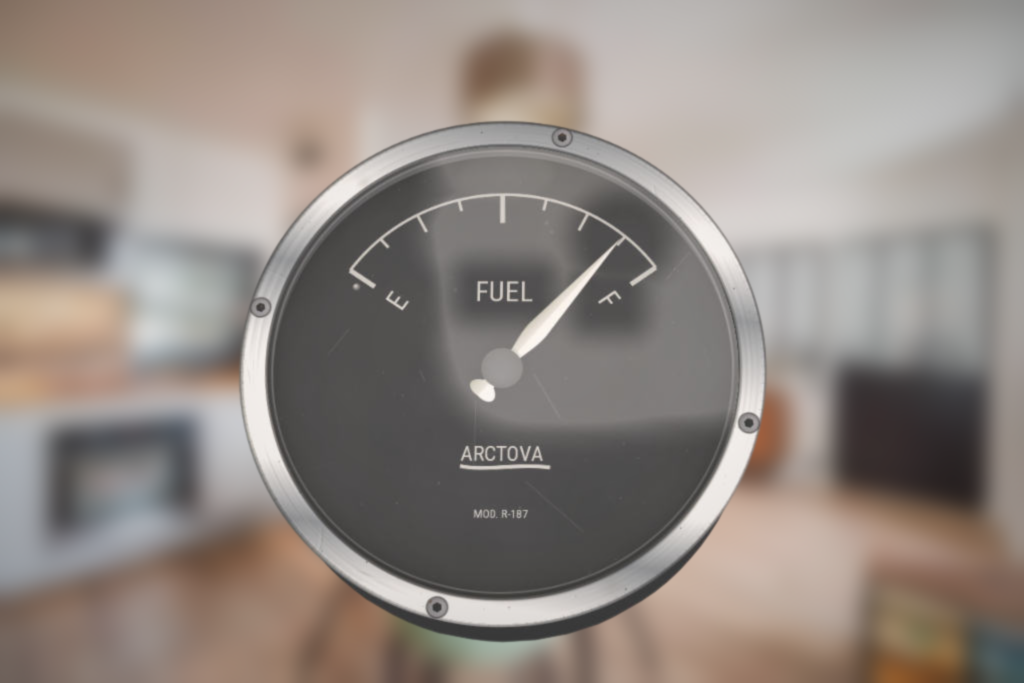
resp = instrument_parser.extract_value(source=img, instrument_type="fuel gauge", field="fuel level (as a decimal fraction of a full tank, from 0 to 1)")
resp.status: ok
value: 0.875
